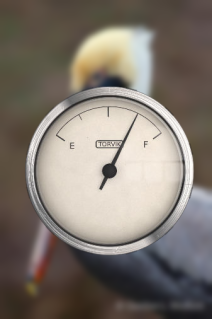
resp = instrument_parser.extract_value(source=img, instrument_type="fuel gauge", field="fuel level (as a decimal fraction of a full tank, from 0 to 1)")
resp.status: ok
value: 0.75
